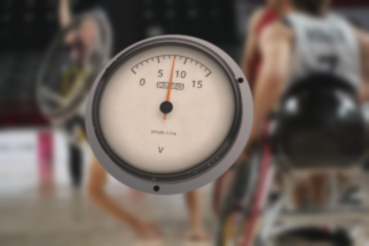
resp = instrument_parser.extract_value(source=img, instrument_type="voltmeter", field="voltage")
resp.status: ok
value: 8 V
